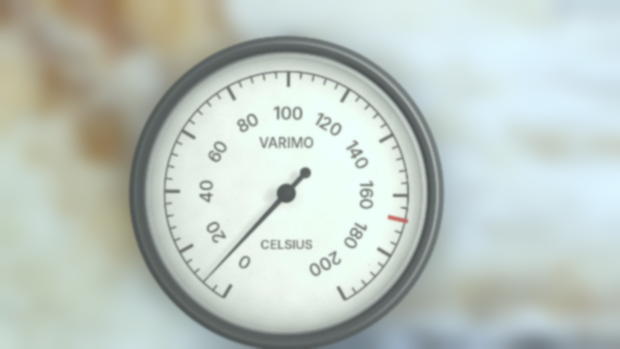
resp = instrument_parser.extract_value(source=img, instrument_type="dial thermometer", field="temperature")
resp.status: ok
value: 8 °C
